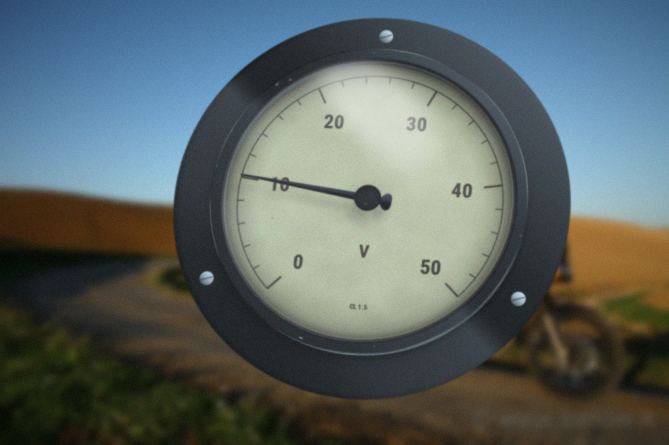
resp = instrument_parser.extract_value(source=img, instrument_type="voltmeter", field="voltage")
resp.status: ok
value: 10 V
